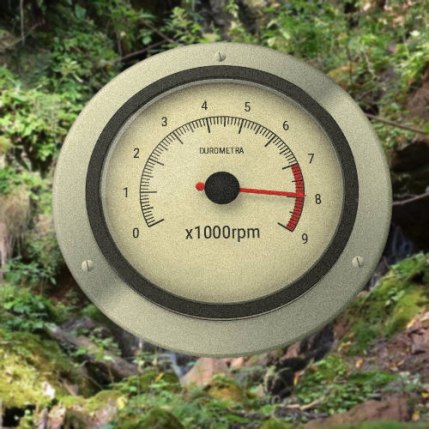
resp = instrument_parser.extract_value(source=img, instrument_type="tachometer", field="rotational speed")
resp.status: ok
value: 8000 rpm
